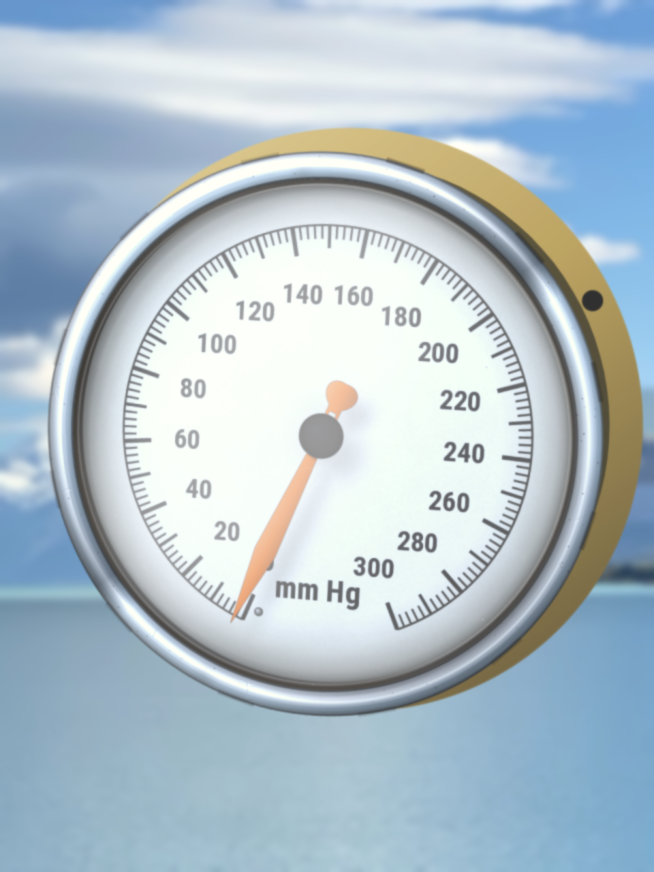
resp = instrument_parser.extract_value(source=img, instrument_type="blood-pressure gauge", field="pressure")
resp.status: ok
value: 2 mmHg
